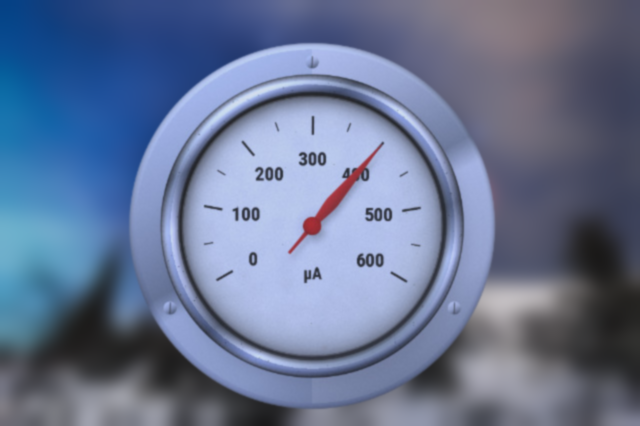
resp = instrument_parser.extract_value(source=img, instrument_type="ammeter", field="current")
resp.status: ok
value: 400 µA
